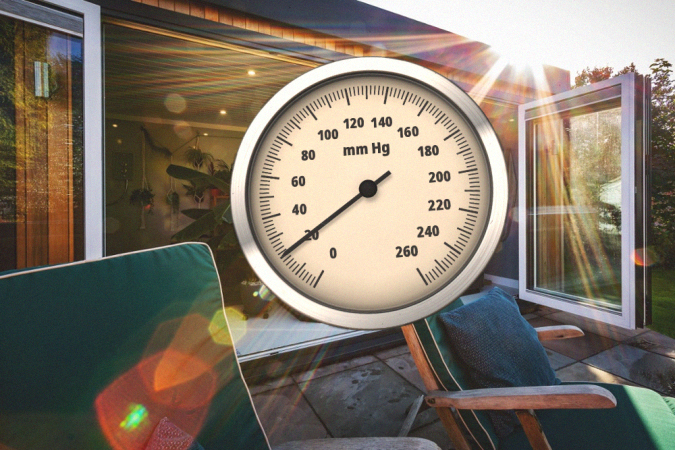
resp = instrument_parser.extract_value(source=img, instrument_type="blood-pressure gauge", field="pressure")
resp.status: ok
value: 20 mmHg
